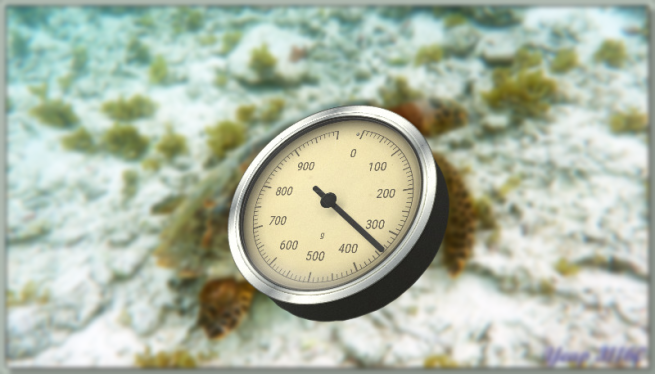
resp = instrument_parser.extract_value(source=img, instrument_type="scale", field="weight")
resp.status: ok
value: 340 g
